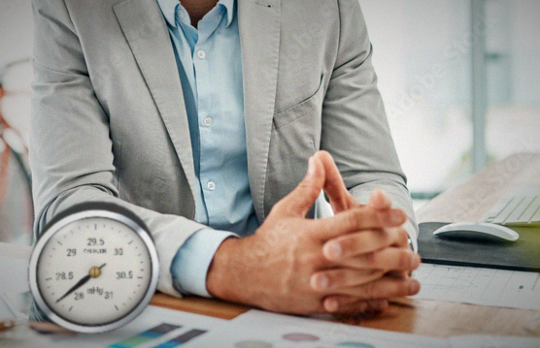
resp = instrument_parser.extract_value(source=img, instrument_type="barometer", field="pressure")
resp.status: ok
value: 28.2 inHg
